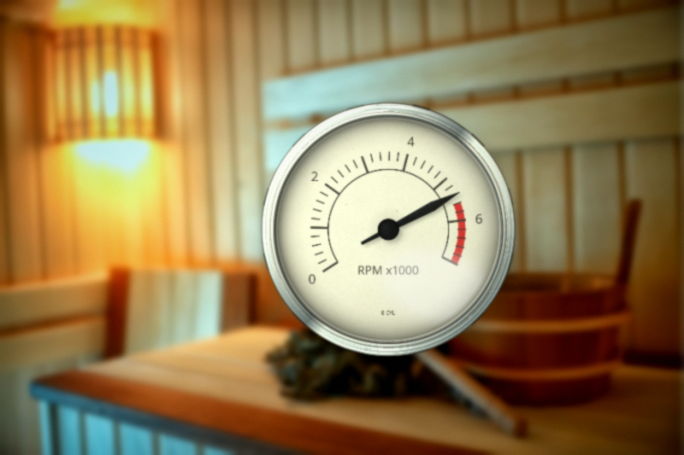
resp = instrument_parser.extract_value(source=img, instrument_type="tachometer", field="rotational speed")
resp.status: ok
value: 5400 rpm
